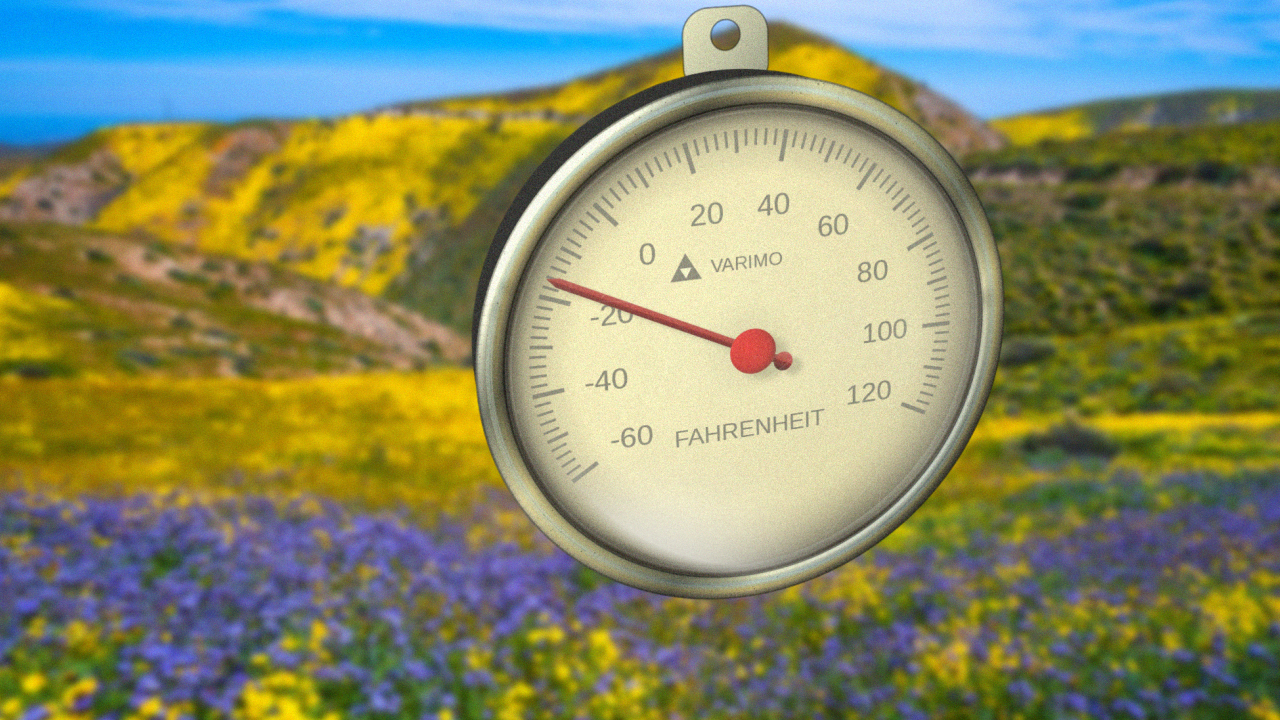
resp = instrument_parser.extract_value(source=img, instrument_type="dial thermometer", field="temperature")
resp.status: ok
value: -16 °F
